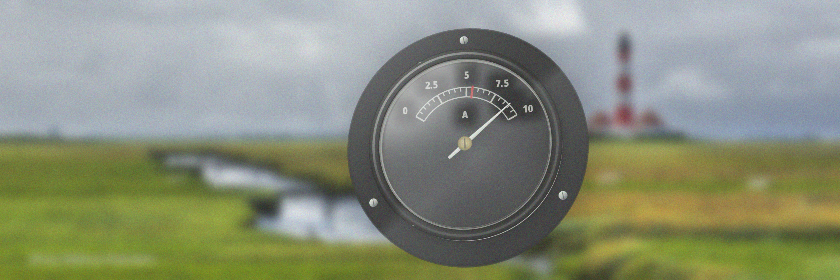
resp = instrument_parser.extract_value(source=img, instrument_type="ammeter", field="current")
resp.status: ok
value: 9 A
